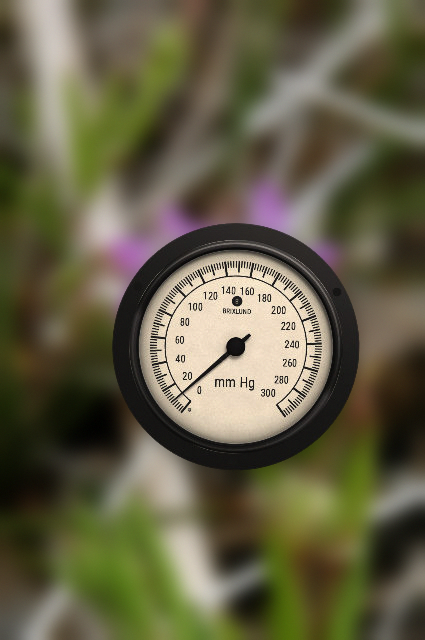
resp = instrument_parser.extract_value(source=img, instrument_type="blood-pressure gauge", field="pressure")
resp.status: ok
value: 10 mmHg
